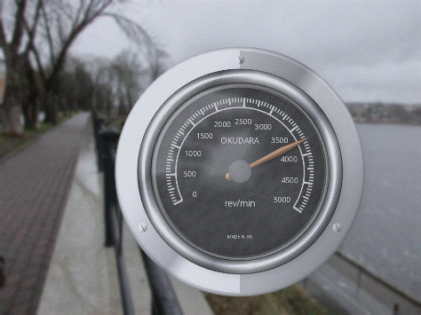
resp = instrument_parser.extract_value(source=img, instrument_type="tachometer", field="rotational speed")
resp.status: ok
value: 3750 rpm
